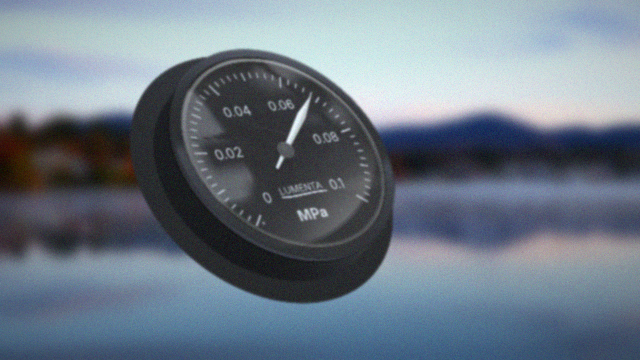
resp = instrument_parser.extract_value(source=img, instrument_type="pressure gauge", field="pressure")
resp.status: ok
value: 0.068 MPa
